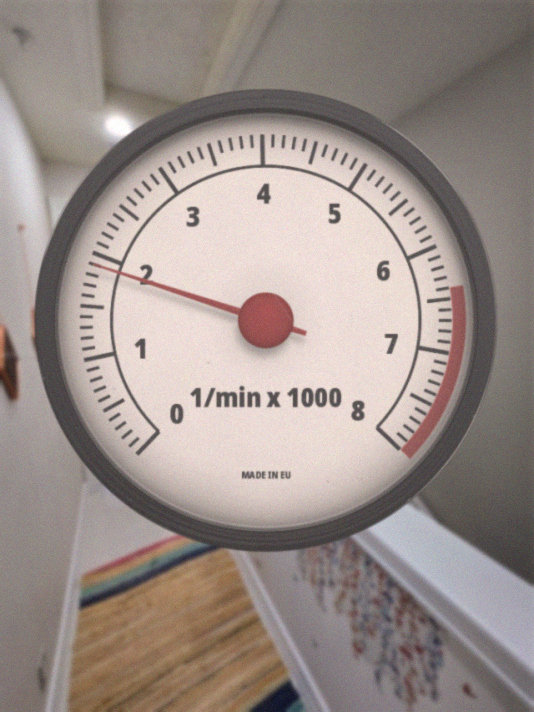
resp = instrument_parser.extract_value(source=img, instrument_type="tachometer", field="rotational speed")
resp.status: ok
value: 1900 rpm
